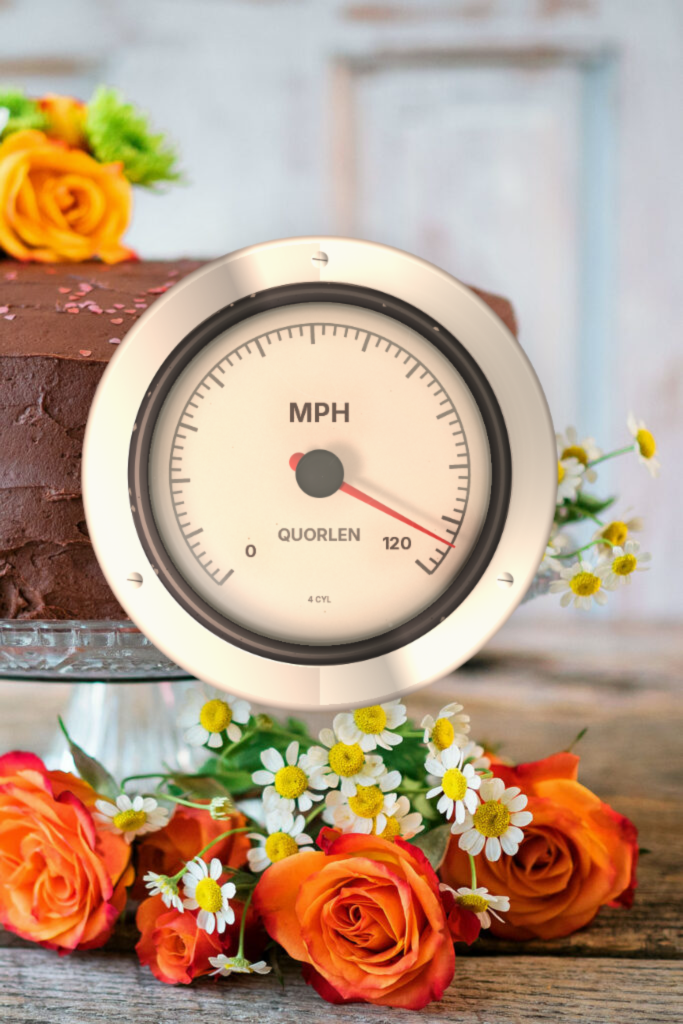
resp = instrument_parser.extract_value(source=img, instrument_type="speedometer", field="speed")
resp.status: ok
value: 114 mph
